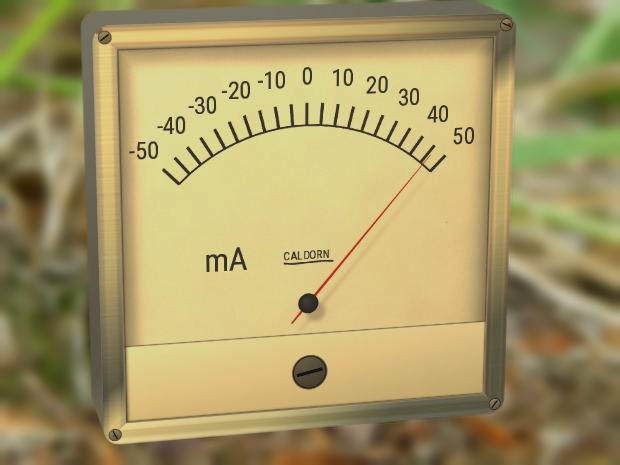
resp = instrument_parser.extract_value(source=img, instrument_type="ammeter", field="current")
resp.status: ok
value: 45 mA
